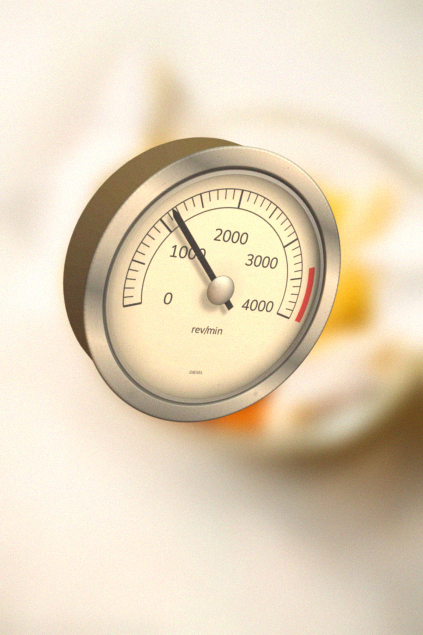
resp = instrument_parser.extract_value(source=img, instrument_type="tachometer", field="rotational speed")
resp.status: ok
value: 1150 rpm
